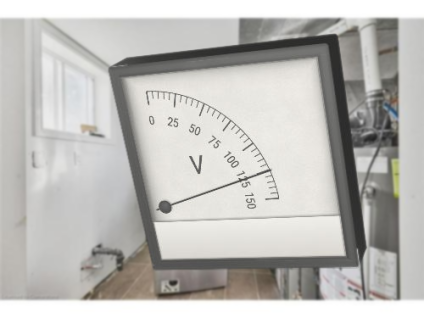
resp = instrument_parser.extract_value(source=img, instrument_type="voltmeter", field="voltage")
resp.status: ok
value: 125 V
